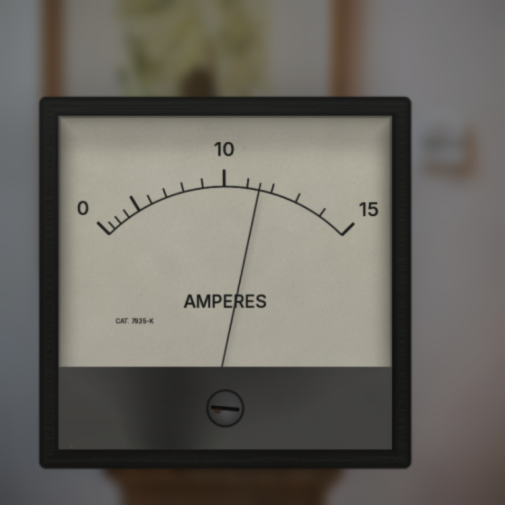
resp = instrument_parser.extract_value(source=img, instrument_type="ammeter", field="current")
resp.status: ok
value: 11.5 A
